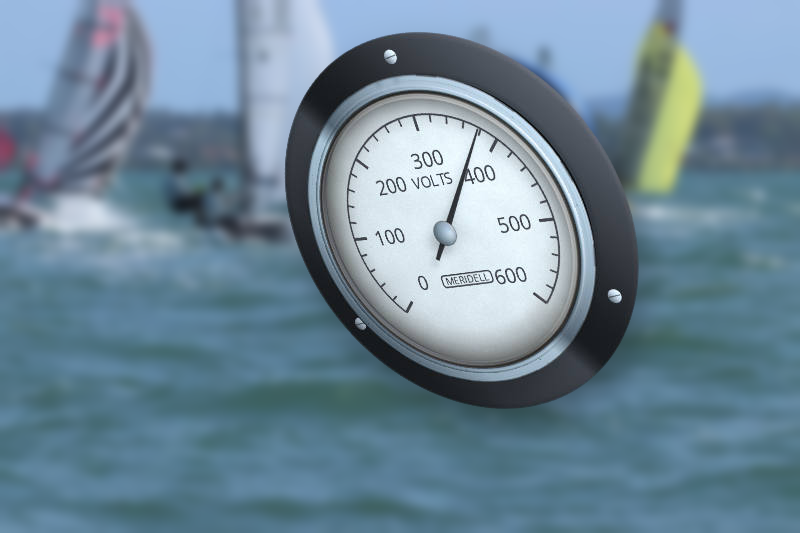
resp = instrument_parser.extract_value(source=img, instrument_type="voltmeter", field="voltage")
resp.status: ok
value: 380 V
